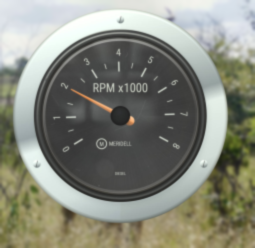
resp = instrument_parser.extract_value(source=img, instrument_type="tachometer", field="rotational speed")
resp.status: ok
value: 2000 rpm
